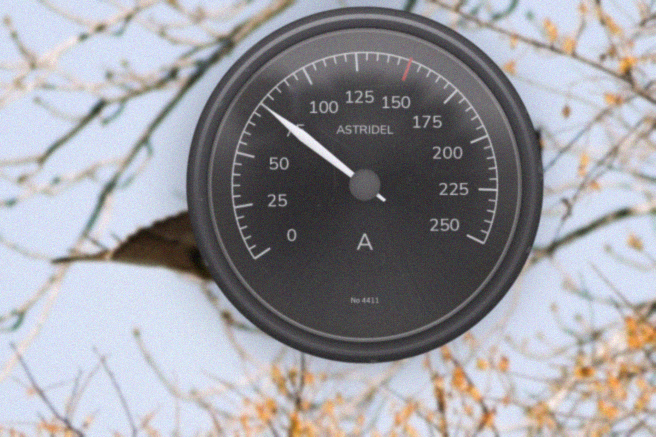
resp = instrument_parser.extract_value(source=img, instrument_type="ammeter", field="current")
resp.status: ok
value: 75 A
